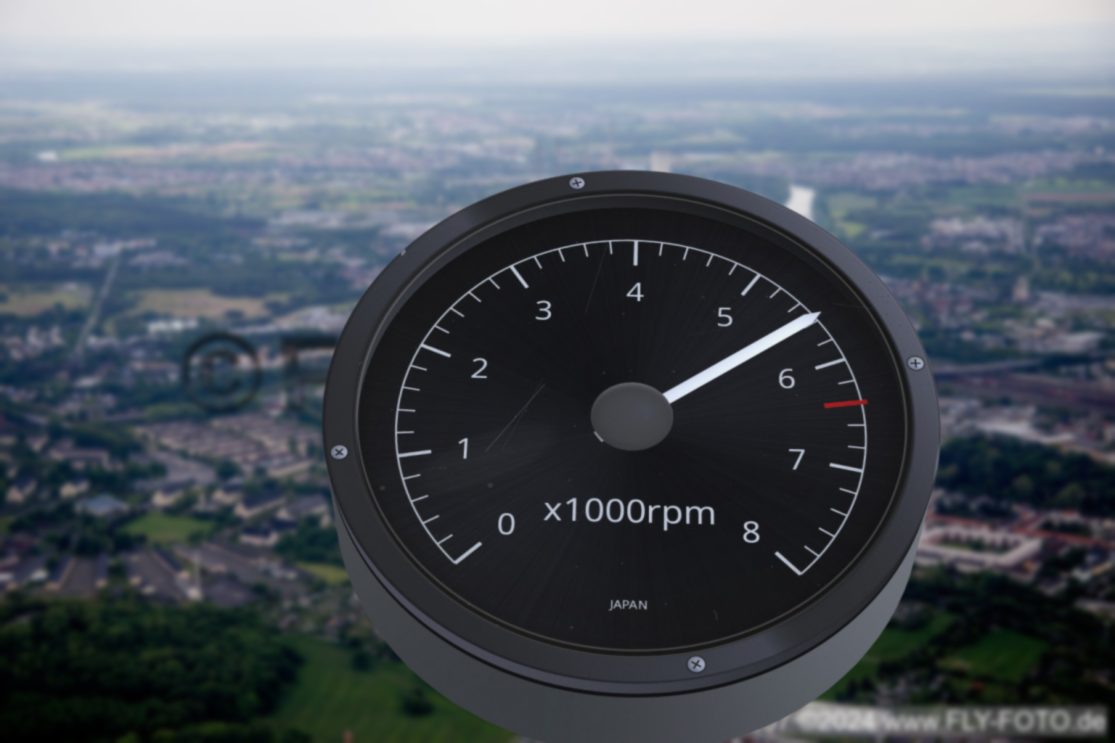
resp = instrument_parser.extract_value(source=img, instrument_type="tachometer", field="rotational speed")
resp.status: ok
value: 5600 rpm
